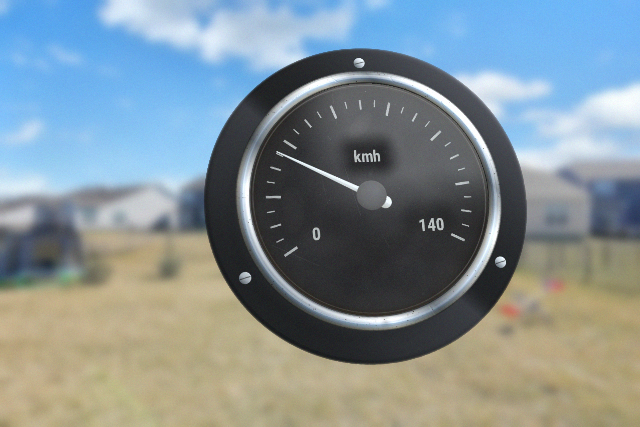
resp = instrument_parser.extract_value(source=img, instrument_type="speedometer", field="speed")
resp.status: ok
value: 35 km/h
